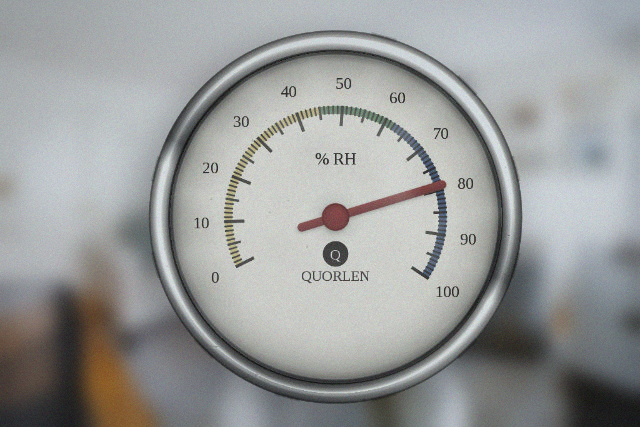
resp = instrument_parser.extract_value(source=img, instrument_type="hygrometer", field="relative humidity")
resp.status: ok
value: 79 %
